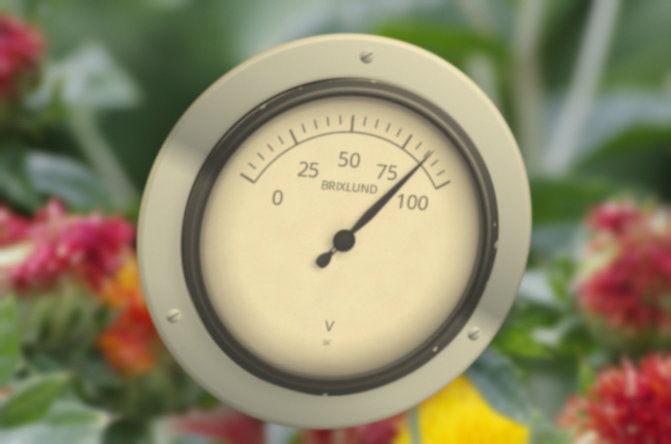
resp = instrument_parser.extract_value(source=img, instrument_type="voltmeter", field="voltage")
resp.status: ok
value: 85 V
